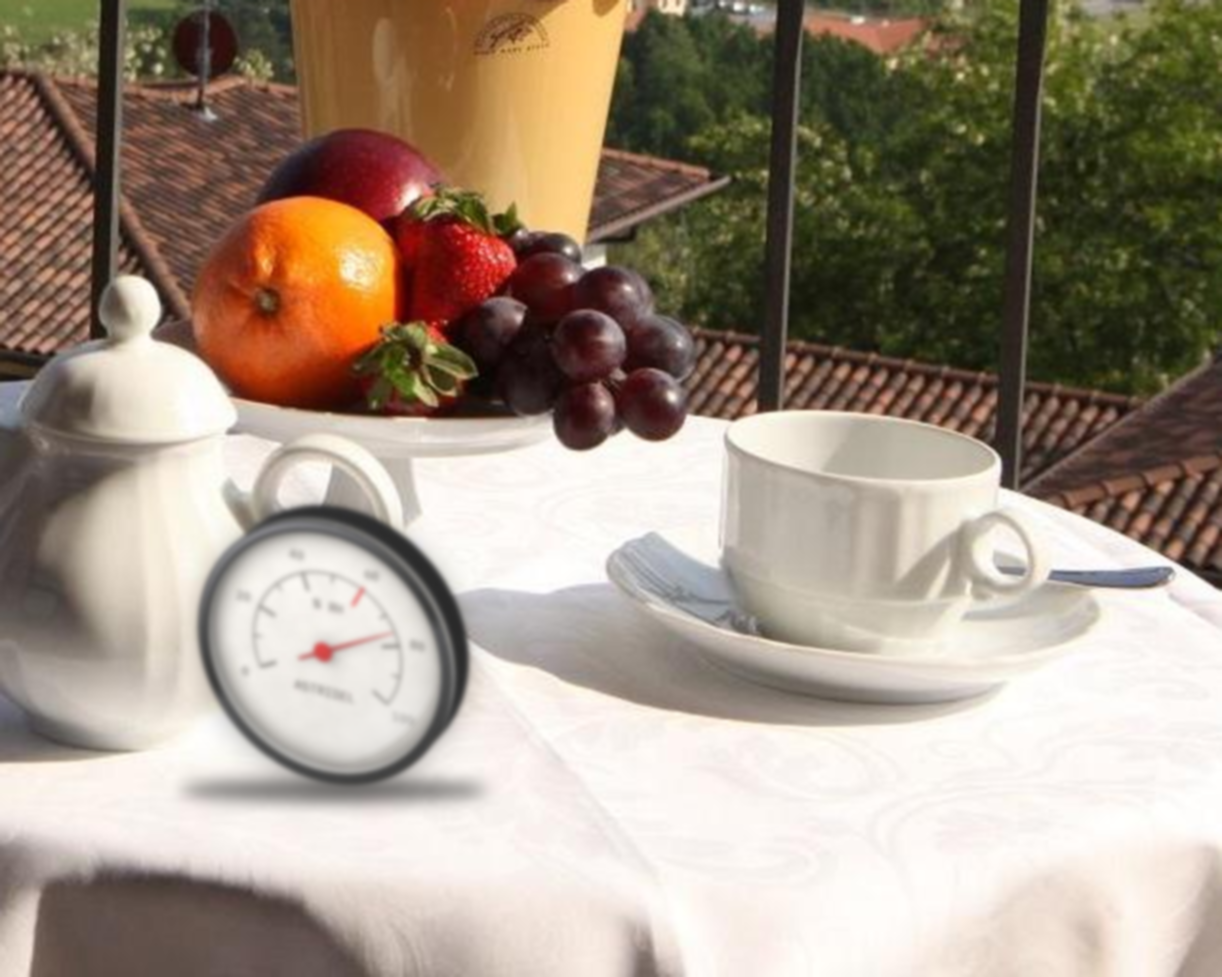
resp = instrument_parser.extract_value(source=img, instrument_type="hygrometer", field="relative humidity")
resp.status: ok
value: 75 %
